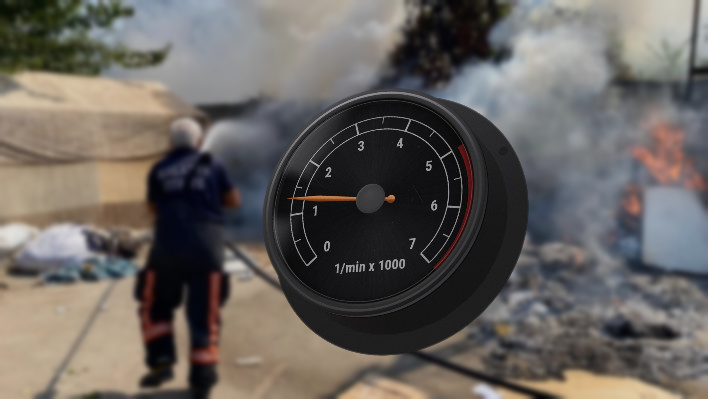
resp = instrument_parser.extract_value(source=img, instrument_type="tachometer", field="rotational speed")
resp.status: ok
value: 1250 rpm
